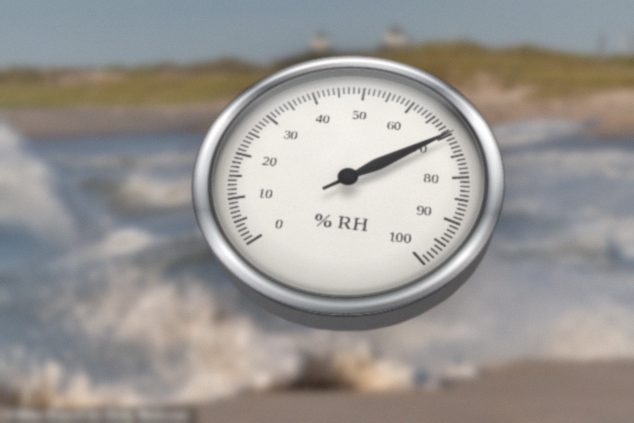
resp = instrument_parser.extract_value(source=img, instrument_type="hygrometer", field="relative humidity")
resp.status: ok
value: 70 %
